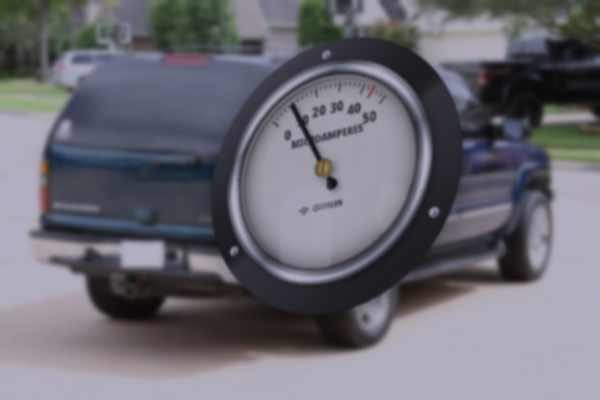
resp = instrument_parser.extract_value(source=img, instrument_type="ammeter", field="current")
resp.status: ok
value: 10 µA
